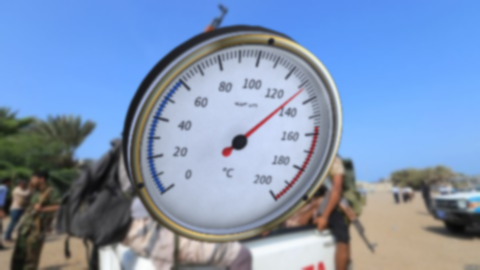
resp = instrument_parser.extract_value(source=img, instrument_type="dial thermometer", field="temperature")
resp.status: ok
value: 130 °C
